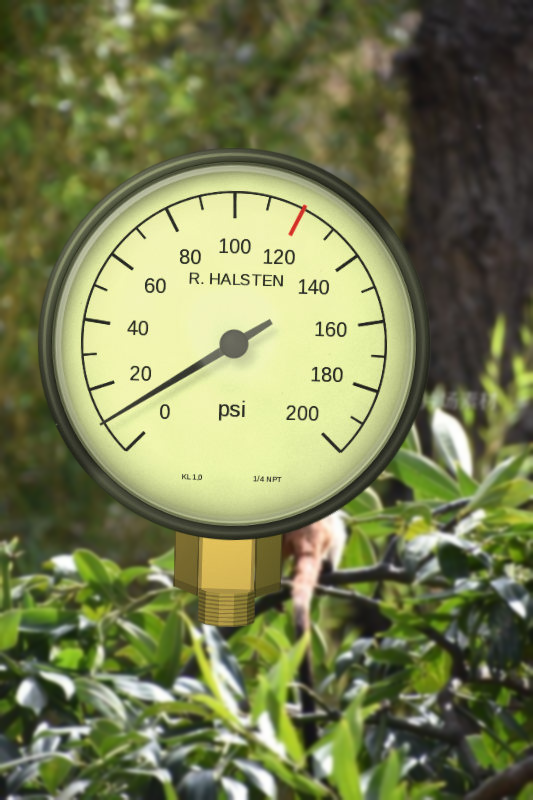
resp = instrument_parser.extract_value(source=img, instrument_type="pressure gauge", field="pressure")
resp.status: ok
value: 10 psi
